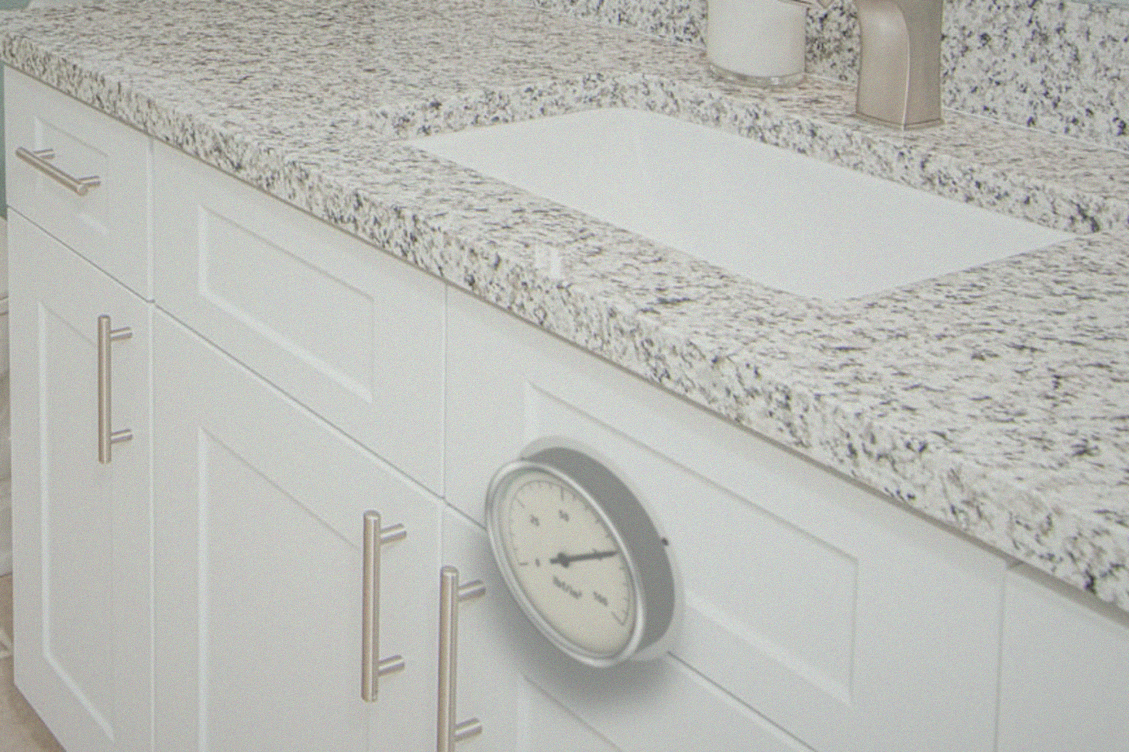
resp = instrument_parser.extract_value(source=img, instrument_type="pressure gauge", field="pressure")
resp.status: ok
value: 75 psi
